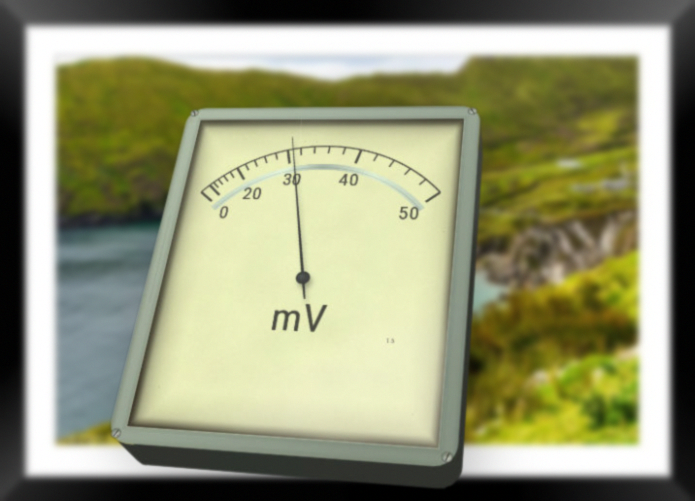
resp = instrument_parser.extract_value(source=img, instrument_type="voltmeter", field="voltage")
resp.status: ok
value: 31 mV
